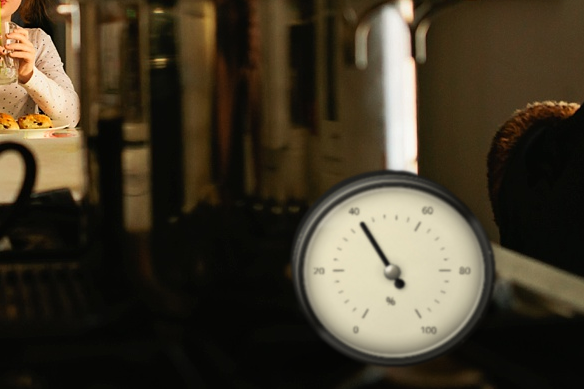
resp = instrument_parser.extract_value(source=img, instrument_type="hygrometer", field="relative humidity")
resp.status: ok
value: 40 %
